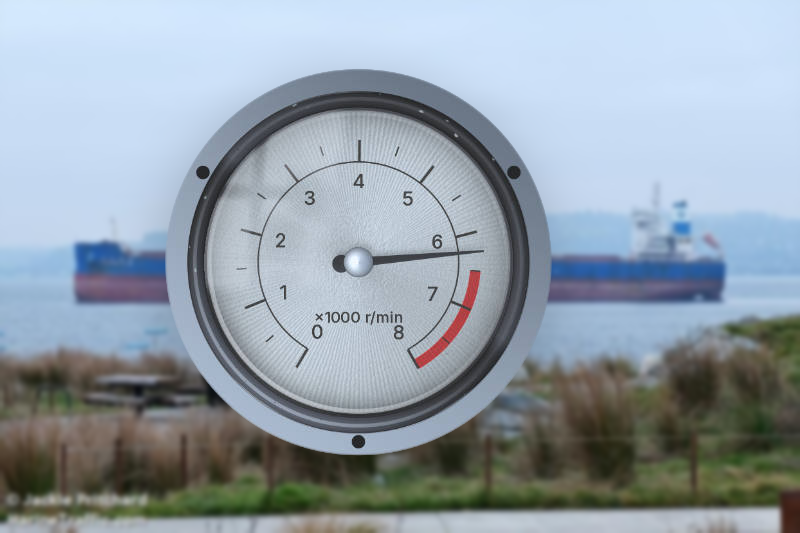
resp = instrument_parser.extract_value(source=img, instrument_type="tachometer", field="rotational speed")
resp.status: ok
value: 6250 rpm
